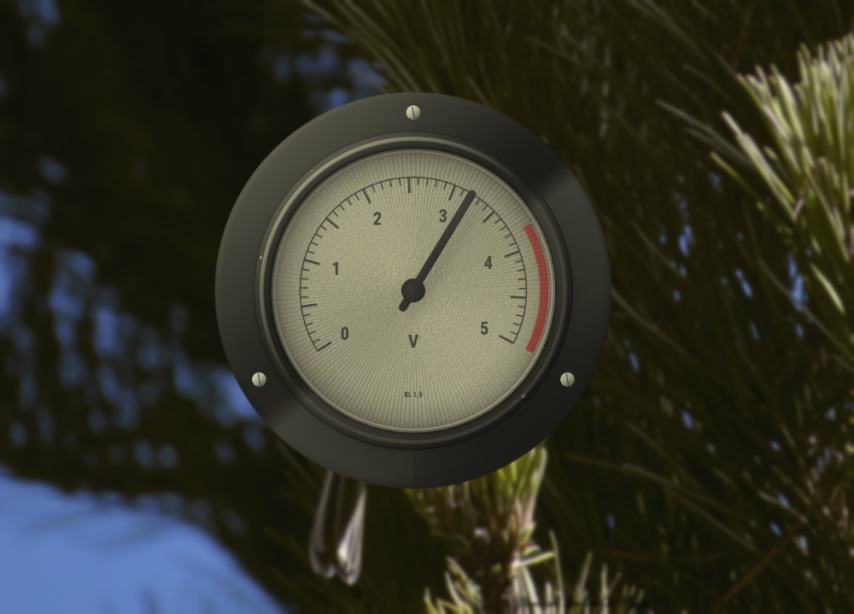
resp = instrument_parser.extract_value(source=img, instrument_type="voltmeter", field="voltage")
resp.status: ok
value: 3.2 V
